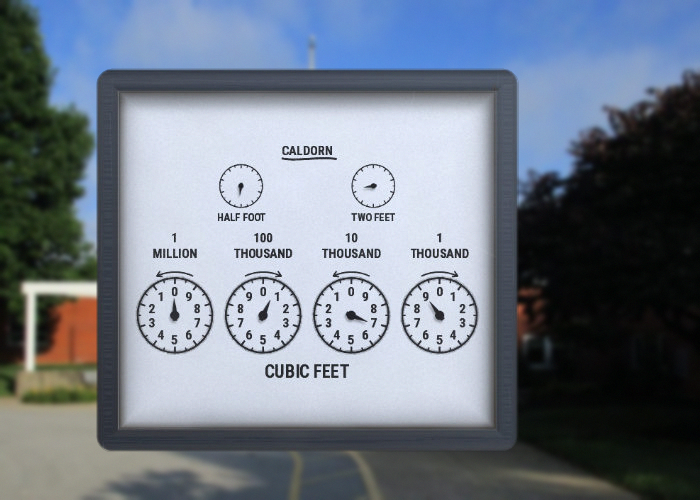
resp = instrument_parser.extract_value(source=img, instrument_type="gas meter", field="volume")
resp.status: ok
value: 6900 ft³
